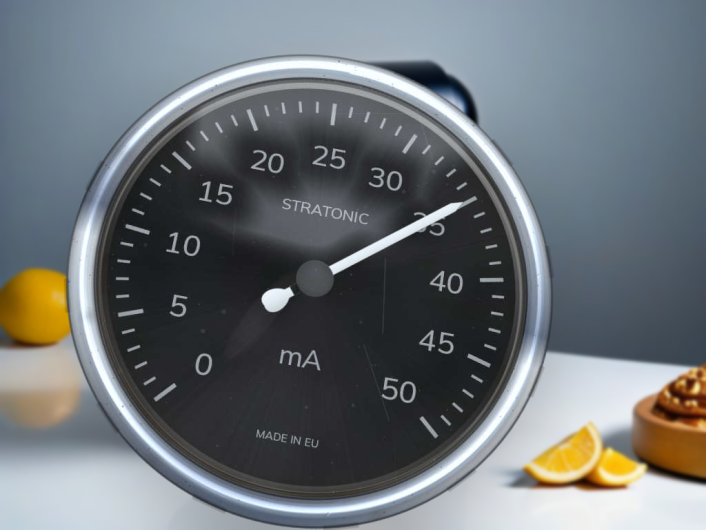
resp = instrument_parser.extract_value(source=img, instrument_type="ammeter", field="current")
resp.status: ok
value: 35 mA
